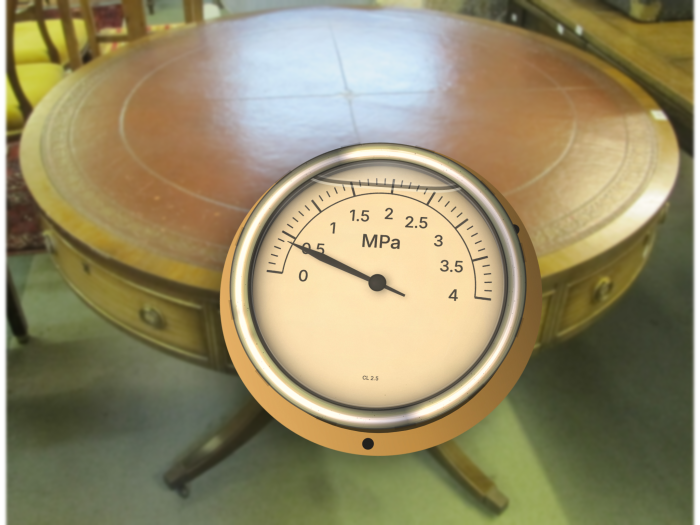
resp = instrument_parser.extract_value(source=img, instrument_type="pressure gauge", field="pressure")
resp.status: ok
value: 0.4 MPa
